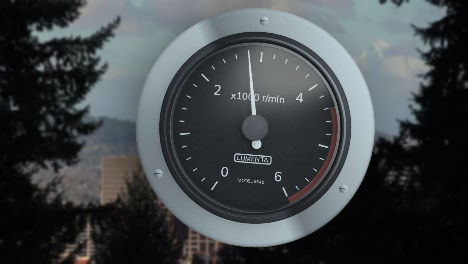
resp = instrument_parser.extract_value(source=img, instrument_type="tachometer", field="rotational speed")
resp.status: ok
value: 2800 rpm
